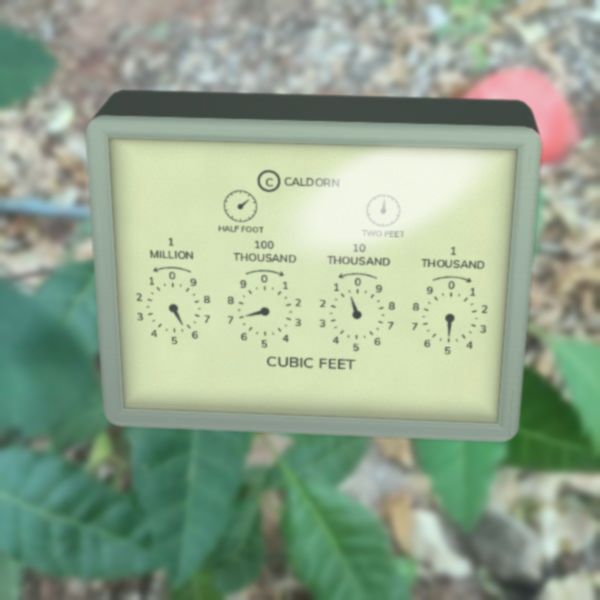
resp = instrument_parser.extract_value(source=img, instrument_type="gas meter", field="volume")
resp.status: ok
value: 570500 ft³
